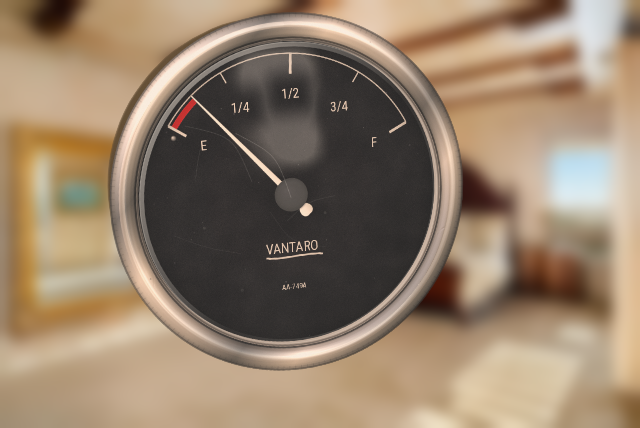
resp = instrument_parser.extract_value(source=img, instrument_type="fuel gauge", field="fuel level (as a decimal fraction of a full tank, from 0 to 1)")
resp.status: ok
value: 0.125
